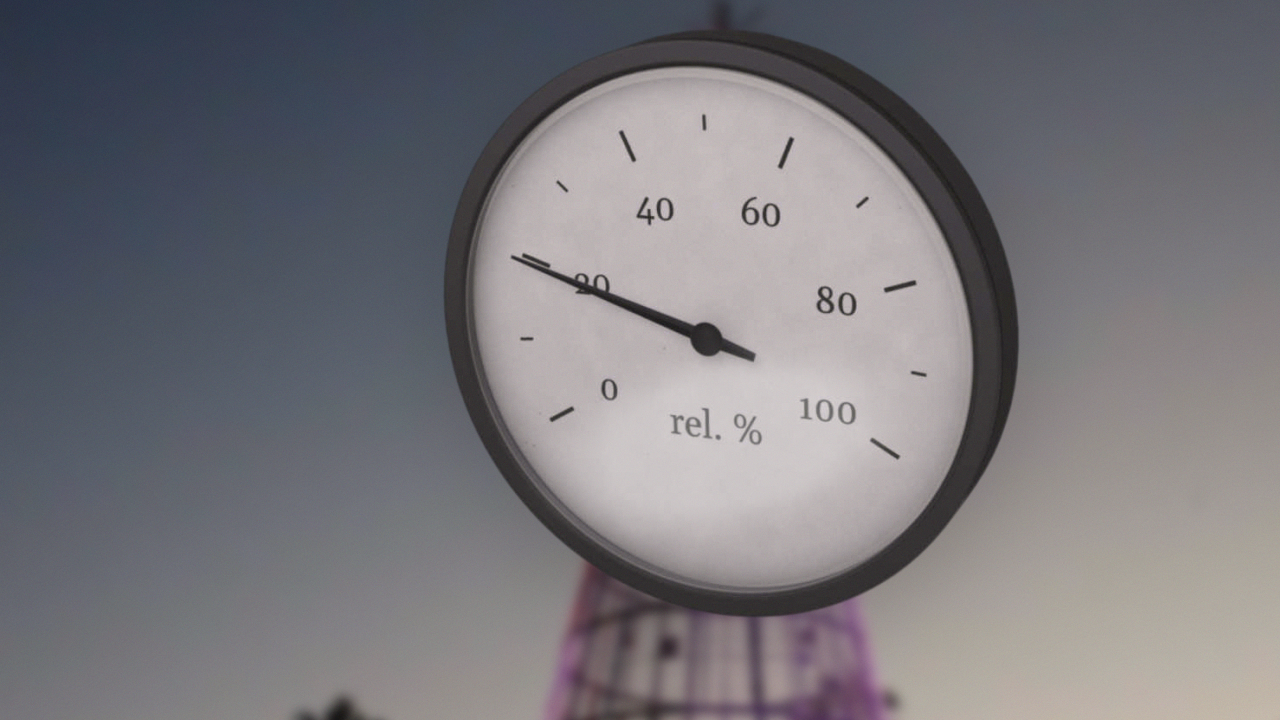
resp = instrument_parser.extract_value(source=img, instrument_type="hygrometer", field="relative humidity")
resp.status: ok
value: 20 %
